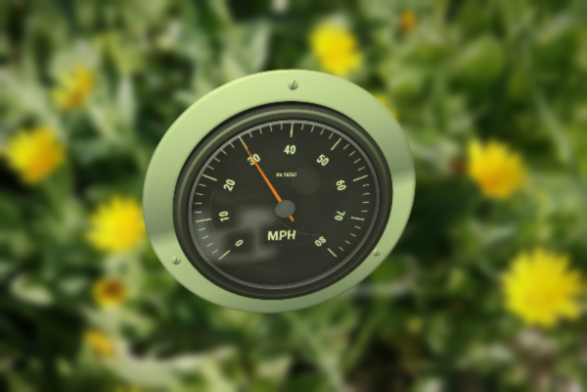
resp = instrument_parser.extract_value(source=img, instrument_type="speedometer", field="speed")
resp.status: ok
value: 30 mph
